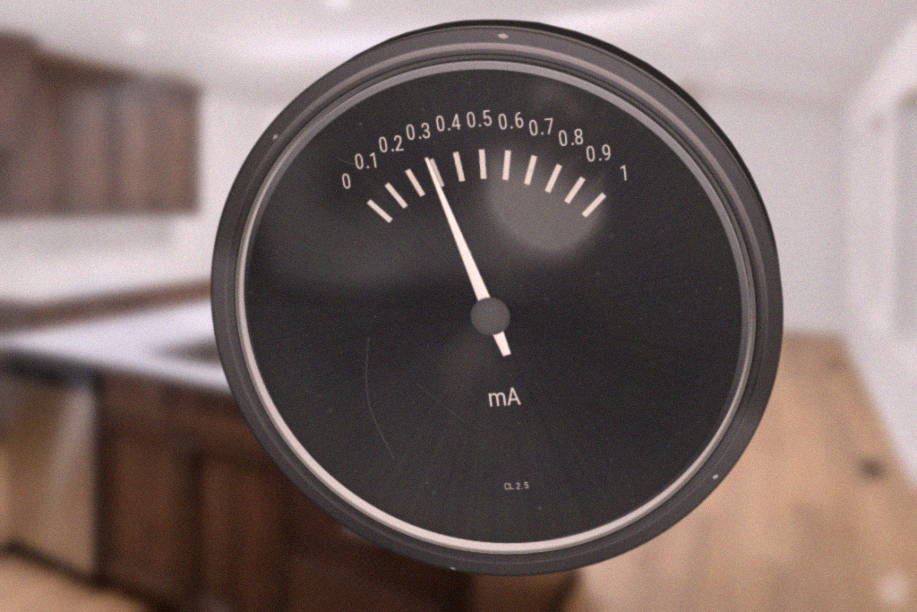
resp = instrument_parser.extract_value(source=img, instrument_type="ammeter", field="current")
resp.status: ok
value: 0.3 mA
